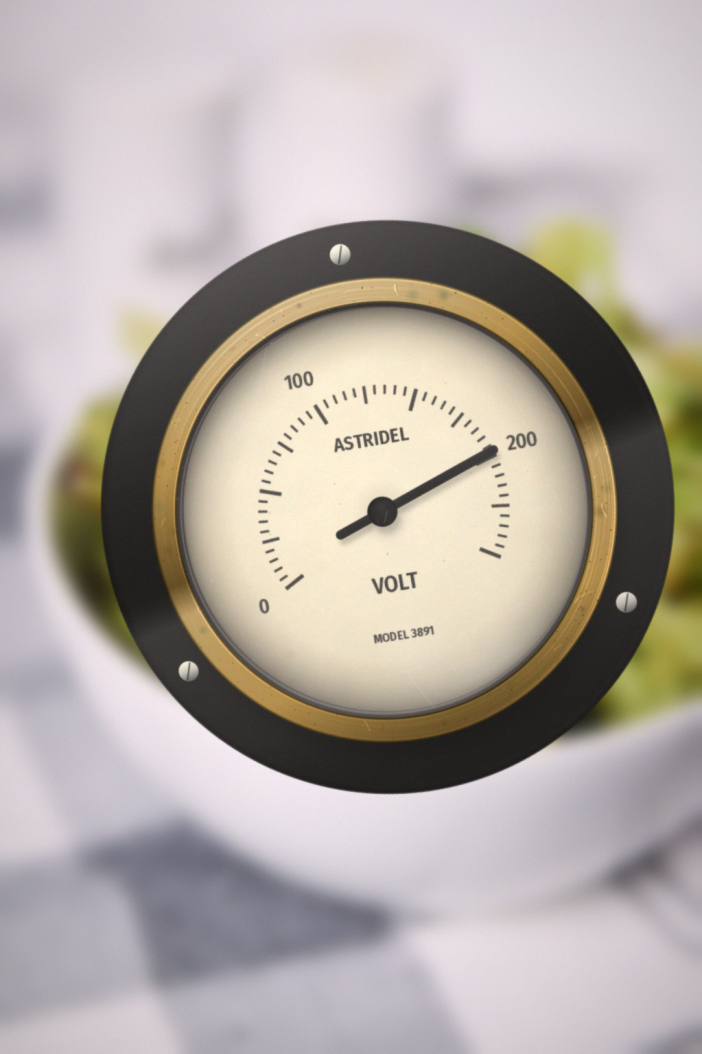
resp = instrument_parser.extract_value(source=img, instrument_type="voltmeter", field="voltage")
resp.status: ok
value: 197.5 V
